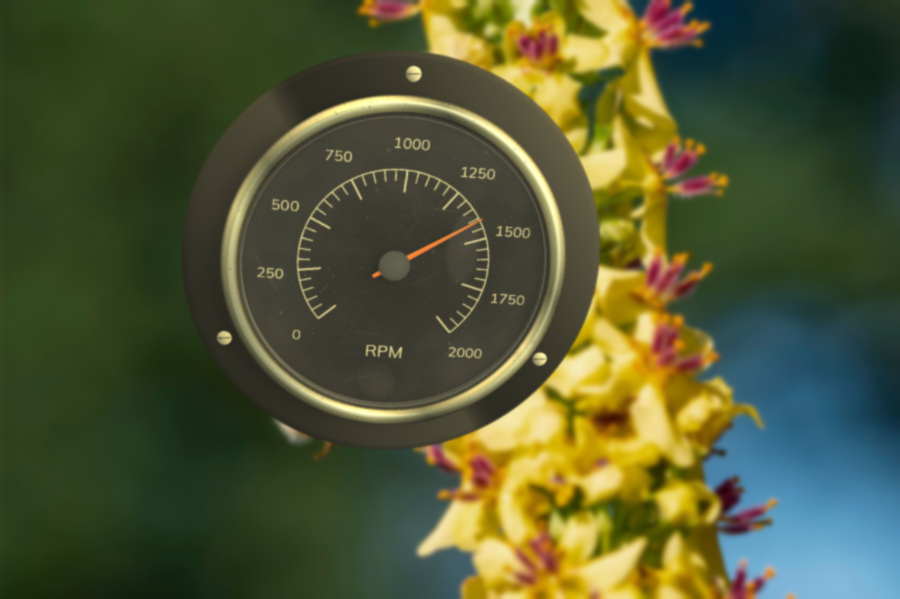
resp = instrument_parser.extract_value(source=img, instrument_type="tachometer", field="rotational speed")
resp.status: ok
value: 1400 rpm
